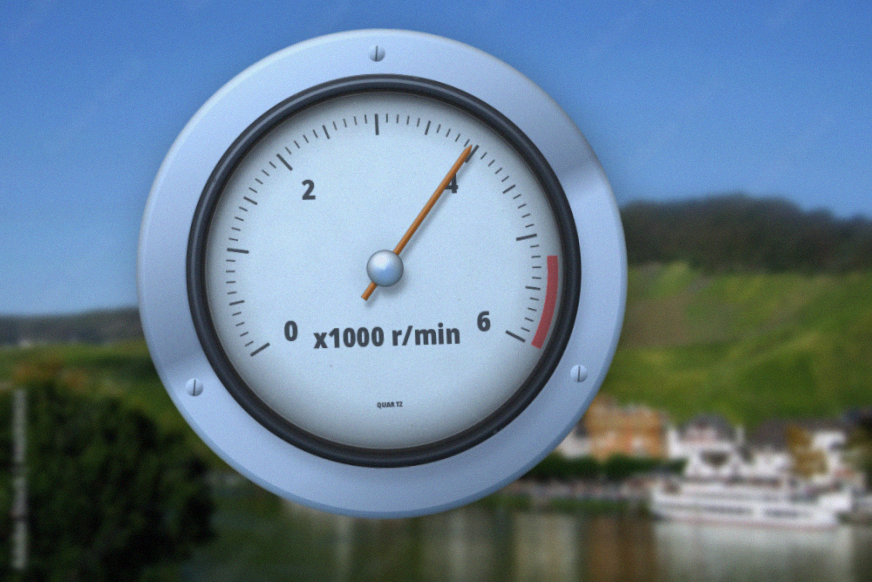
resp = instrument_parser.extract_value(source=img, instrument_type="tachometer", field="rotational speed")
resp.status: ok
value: 3950 rpm
